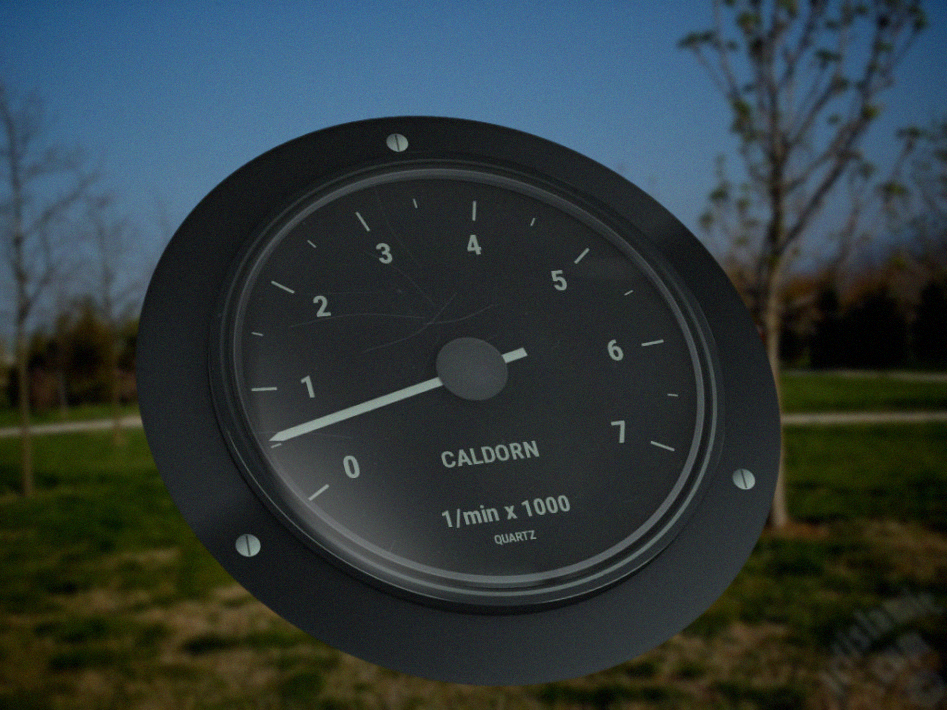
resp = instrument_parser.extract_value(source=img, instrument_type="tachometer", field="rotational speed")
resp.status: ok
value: 500 rpm
